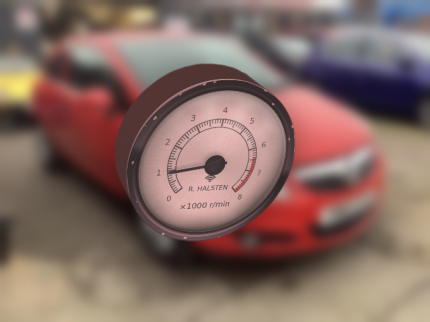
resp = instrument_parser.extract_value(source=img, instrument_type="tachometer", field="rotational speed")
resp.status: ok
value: 1000 rpm
